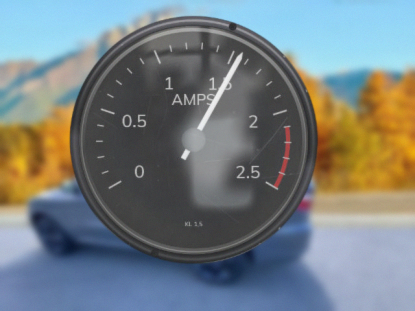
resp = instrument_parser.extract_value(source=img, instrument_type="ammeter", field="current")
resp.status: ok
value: 1.55 A
